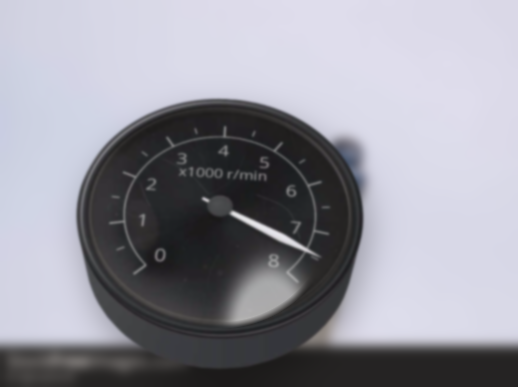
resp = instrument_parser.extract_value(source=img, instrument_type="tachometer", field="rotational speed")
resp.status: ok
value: 7500 rpm
